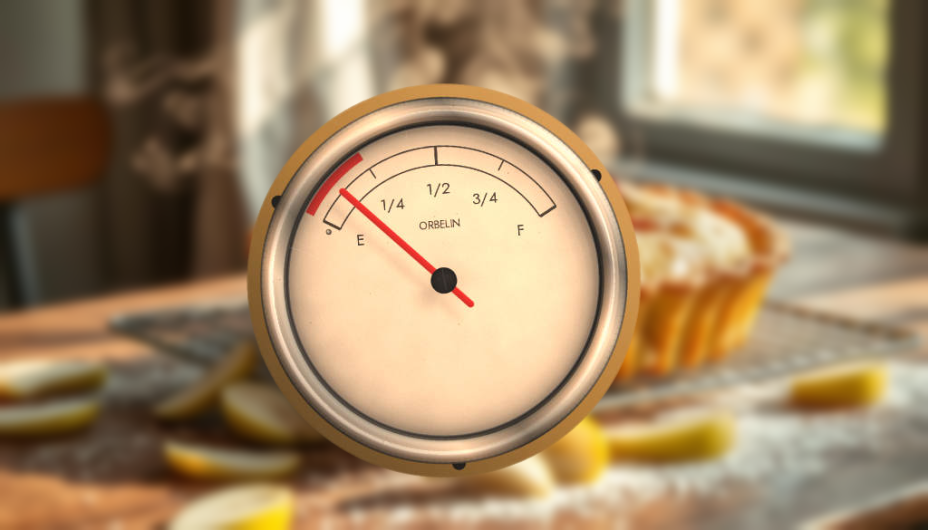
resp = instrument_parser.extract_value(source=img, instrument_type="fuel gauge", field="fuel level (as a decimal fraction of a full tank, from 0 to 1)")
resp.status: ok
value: 0.125
